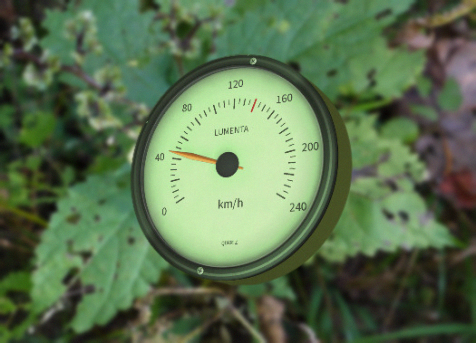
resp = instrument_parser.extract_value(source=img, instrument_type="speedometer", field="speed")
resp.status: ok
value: 45 km/h
